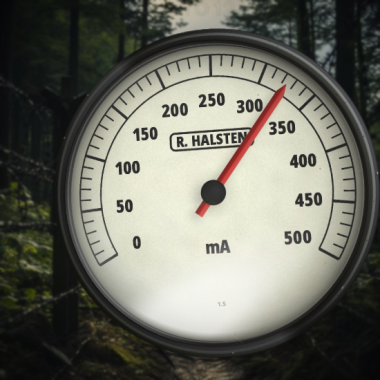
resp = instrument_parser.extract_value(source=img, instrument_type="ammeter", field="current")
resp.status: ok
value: 325 mA
